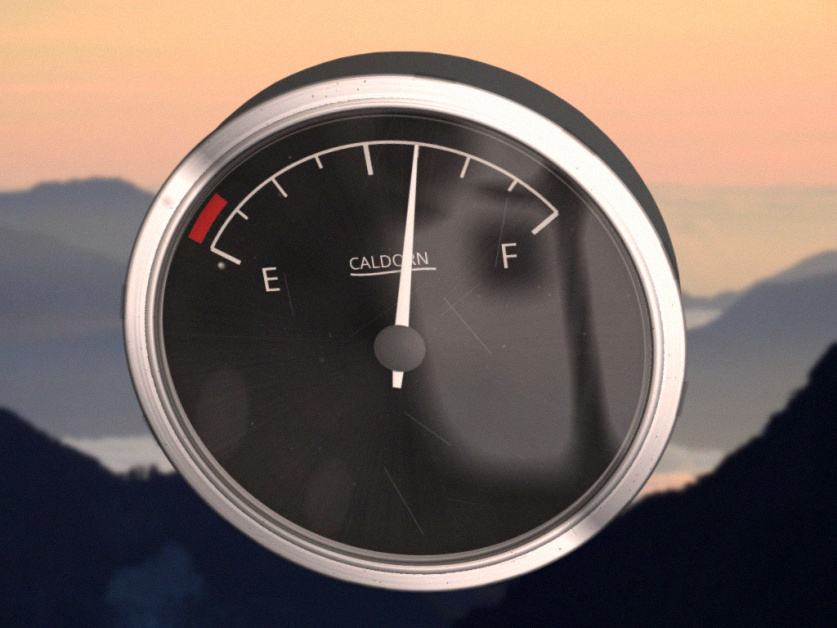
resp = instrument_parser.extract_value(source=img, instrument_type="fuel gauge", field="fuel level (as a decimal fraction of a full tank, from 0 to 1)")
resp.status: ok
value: 0.625
